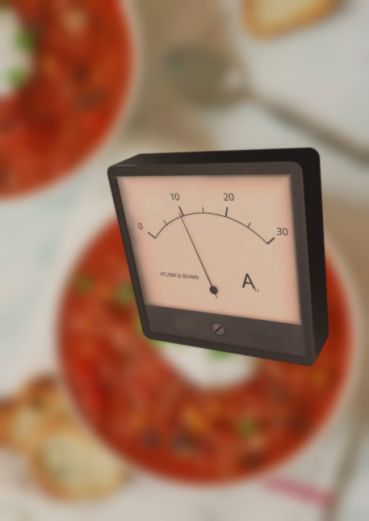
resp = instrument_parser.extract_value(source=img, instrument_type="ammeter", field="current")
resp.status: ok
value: 10 A
